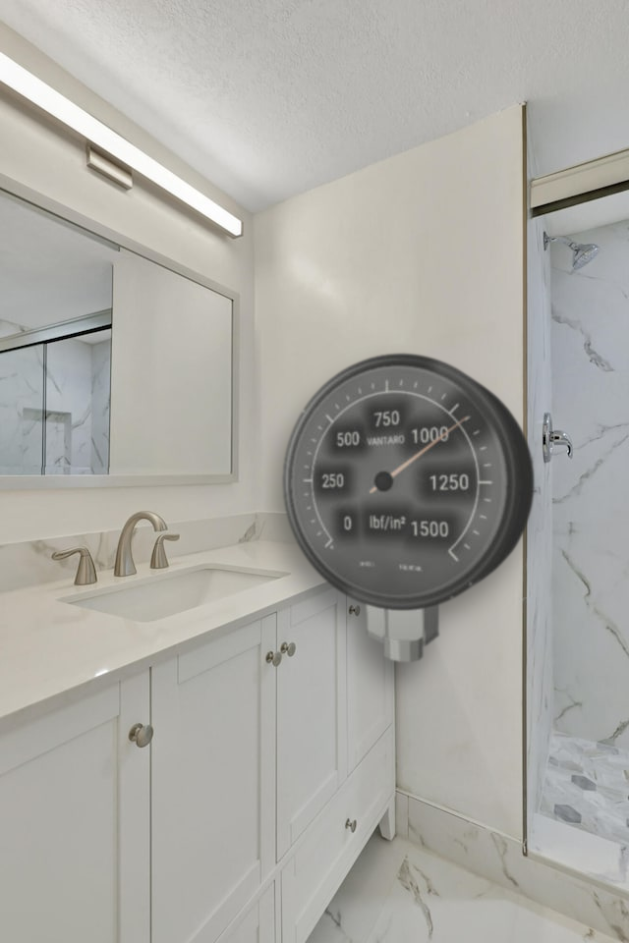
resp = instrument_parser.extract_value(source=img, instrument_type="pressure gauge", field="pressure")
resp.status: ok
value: 1050 psi
